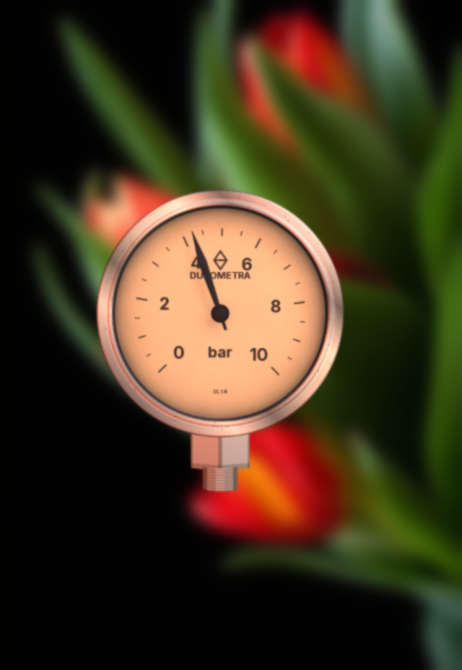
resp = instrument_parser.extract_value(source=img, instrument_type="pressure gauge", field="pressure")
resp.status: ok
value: 4.25 bar
